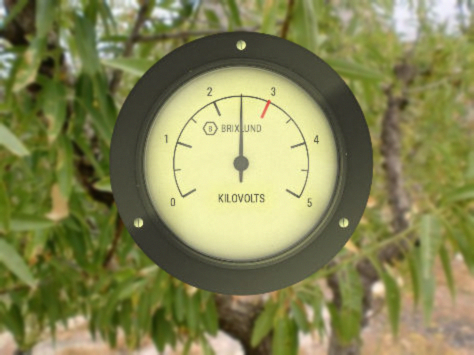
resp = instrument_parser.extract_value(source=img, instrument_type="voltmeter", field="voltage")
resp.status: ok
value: 2.5 kV
